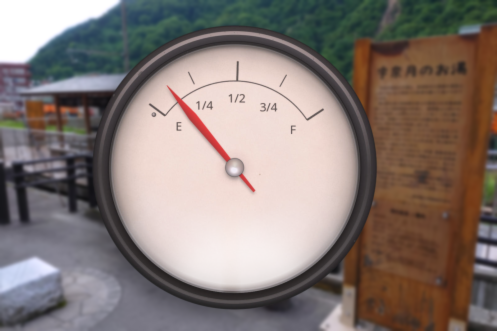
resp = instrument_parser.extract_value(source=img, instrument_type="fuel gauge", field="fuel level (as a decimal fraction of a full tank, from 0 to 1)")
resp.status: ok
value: 0.125
